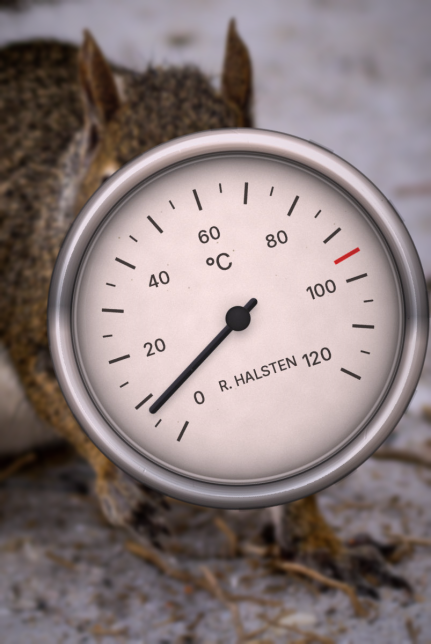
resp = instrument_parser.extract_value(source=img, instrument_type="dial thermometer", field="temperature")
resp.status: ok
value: 7.5 °C
